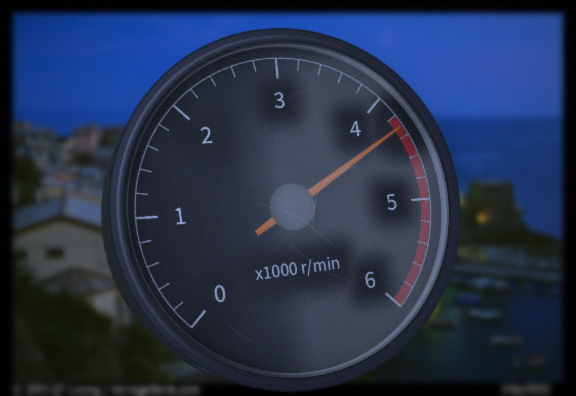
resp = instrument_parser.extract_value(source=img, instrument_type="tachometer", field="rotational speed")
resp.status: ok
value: 4300 rpm
